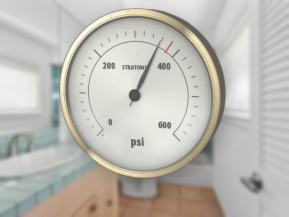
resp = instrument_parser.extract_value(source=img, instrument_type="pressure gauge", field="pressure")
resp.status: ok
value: 360 psi
